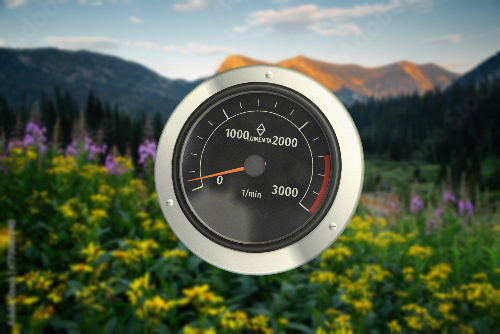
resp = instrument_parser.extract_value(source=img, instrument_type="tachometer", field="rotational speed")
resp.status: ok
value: 100 rpm
